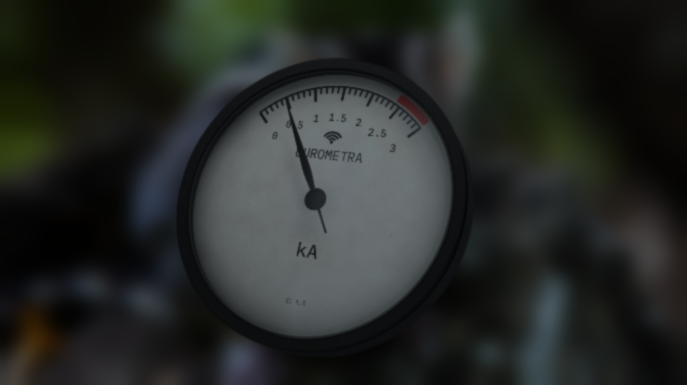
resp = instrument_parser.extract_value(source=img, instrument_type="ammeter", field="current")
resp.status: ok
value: 0.5 kA
